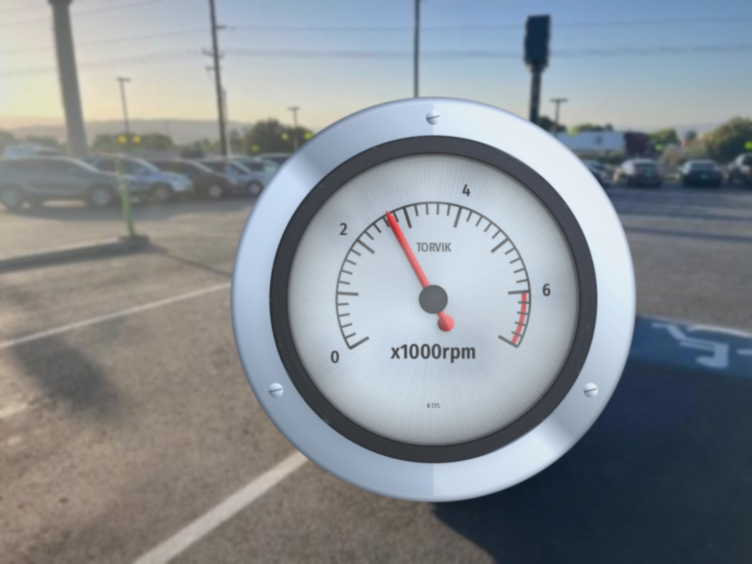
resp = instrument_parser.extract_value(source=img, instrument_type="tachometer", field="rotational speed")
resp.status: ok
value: 2700 rpm
